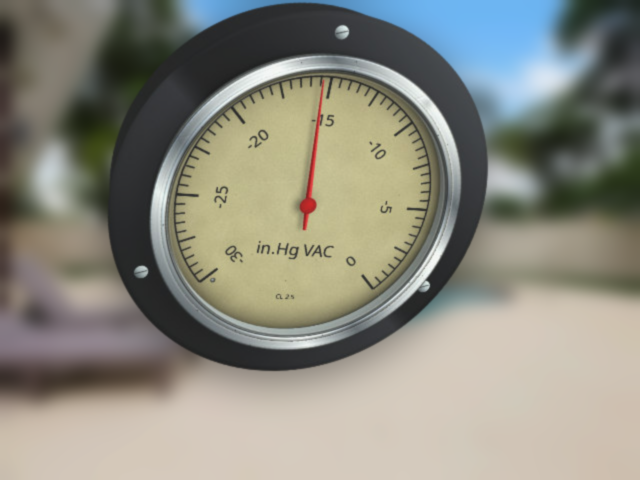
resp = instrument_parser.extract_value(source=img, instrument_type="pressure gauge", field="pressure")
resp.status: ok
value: -15.5 inHg
